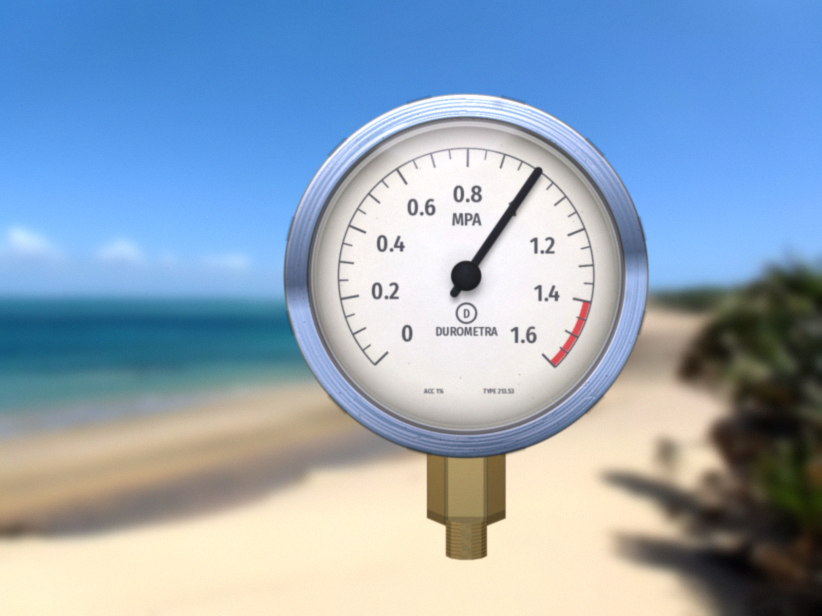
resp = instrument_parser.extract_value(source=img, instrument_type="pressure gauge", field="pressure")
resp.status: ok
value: 1 MPa
